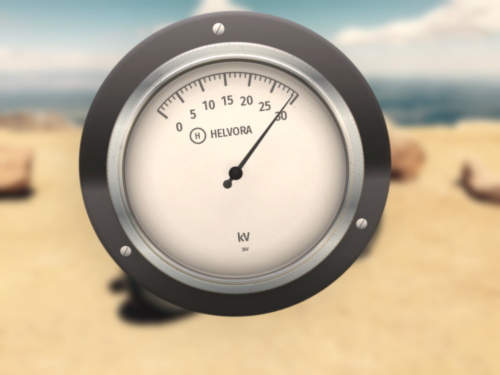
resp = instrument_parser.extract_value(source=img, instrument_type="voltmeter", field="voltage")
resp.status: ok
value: 29 kV
